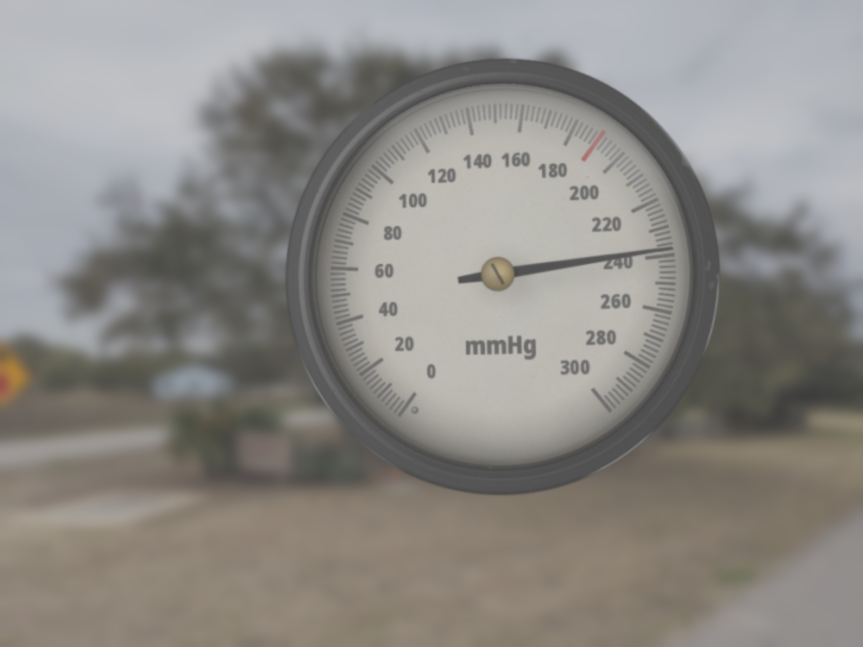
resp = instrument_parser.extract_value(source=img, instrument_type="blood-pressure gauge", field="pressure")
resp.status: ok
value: 238 mmHg
